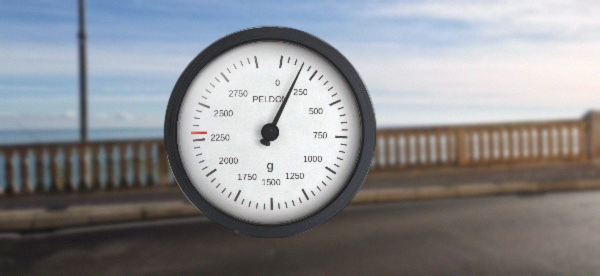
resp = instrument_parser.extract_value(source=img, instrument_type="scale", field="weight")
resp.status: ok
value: 150 g
